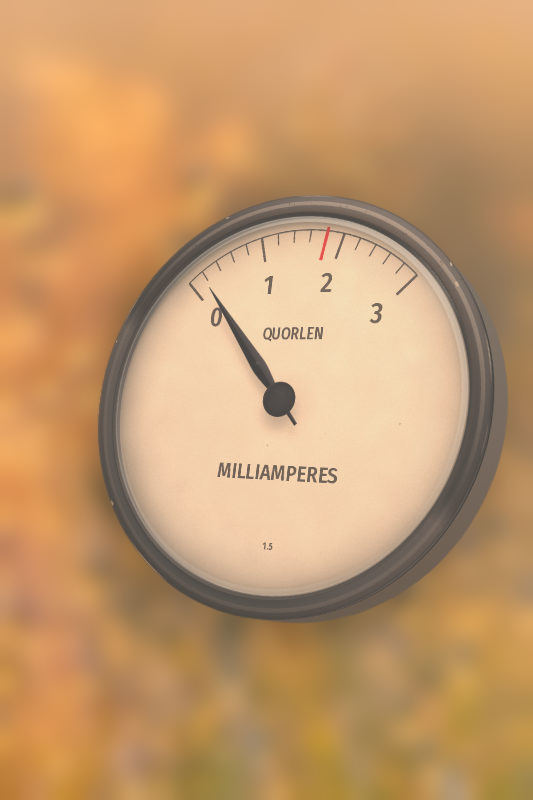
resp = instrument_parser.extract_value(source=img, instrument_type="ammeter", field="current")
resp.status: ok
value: 0.2 mA
